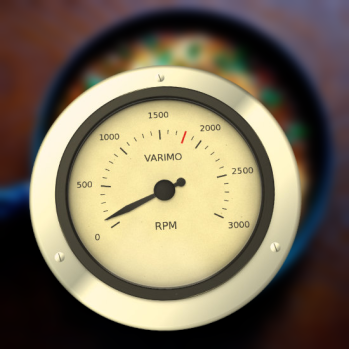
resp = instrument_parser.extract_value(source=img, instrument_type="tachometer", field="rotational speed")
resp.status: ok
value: 100 rpm
